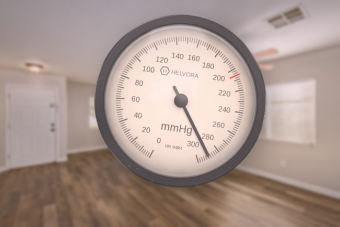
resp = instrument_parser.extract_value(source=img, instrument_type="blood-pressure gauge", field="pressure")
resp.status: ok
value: 290 mmHg
